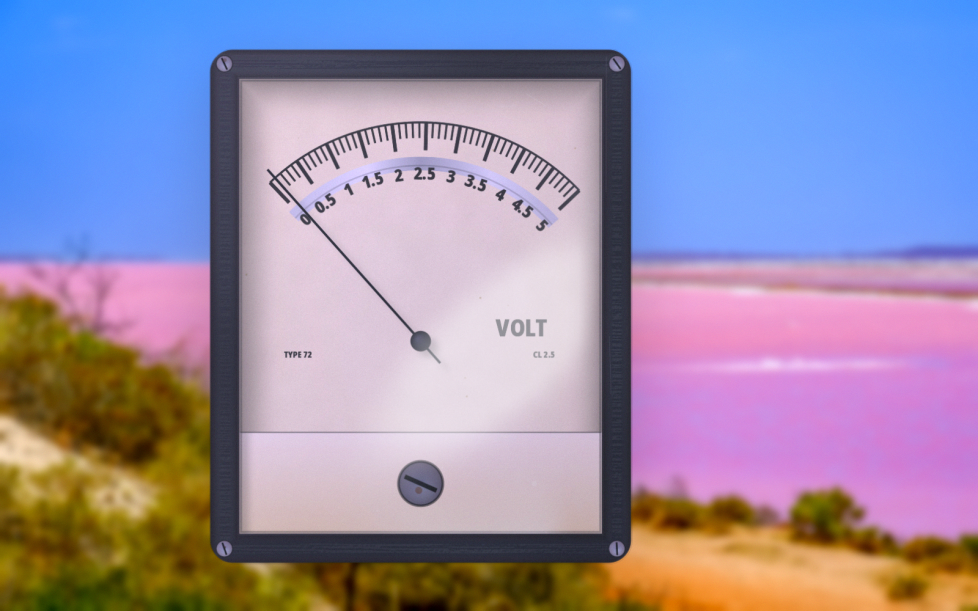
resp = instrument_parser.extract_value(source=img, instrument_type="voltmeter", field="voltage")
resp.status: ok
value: 0.1 V
